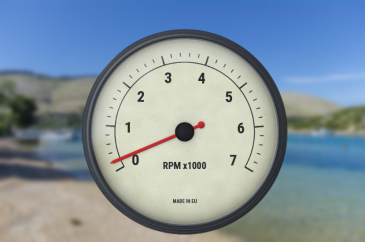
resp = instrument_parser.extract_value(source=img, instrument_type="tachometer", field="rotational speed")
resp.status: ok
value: 200 rpm
